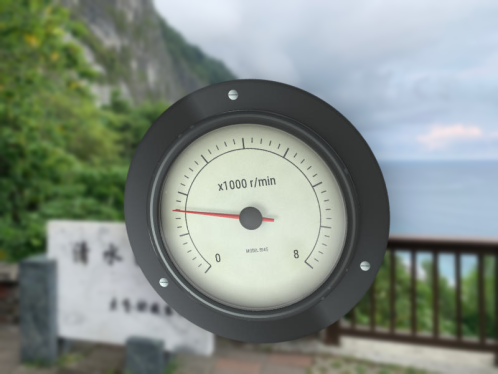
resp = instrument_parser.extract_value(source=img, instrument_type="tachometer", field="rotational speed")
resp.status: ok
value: 1600 rpm
